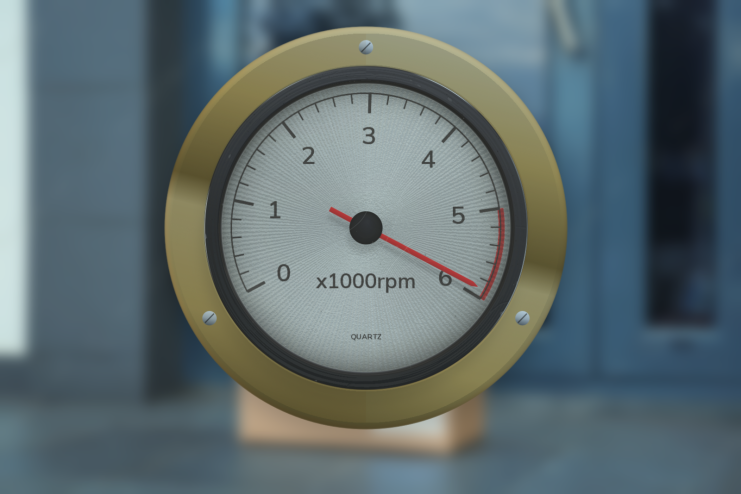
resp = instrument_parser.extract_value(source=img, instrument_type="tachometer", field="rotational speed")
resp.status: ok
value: 5900 rpm
